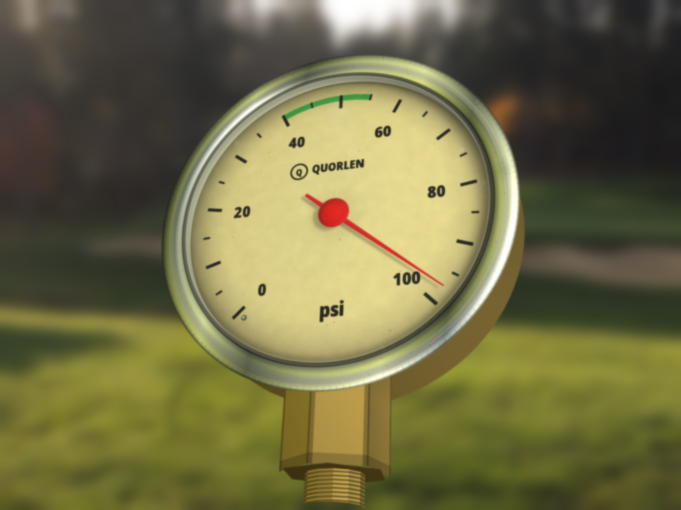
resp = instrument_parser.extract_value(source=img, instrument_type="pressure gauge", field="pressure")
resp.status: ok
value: 97.5 psi
